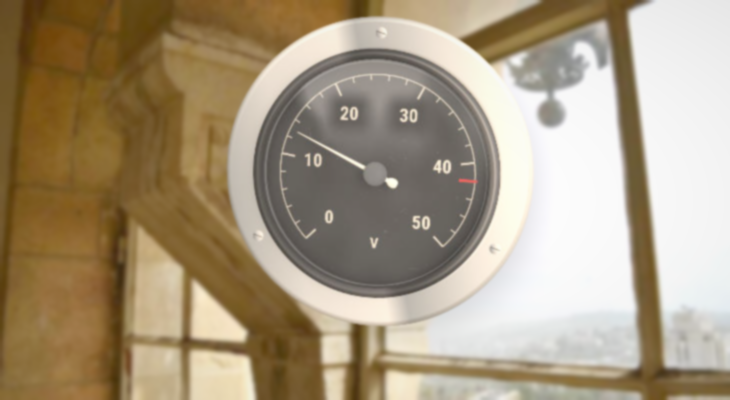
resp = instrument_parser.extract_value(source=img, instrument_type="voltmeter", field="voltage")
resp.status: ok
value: 13 V
